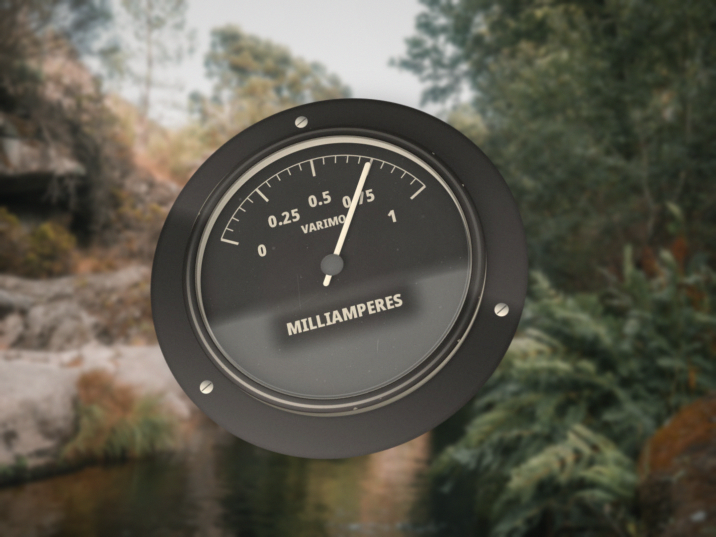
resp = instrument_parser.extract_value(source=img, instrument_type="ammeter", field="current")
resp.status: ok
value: 0.75 mA
